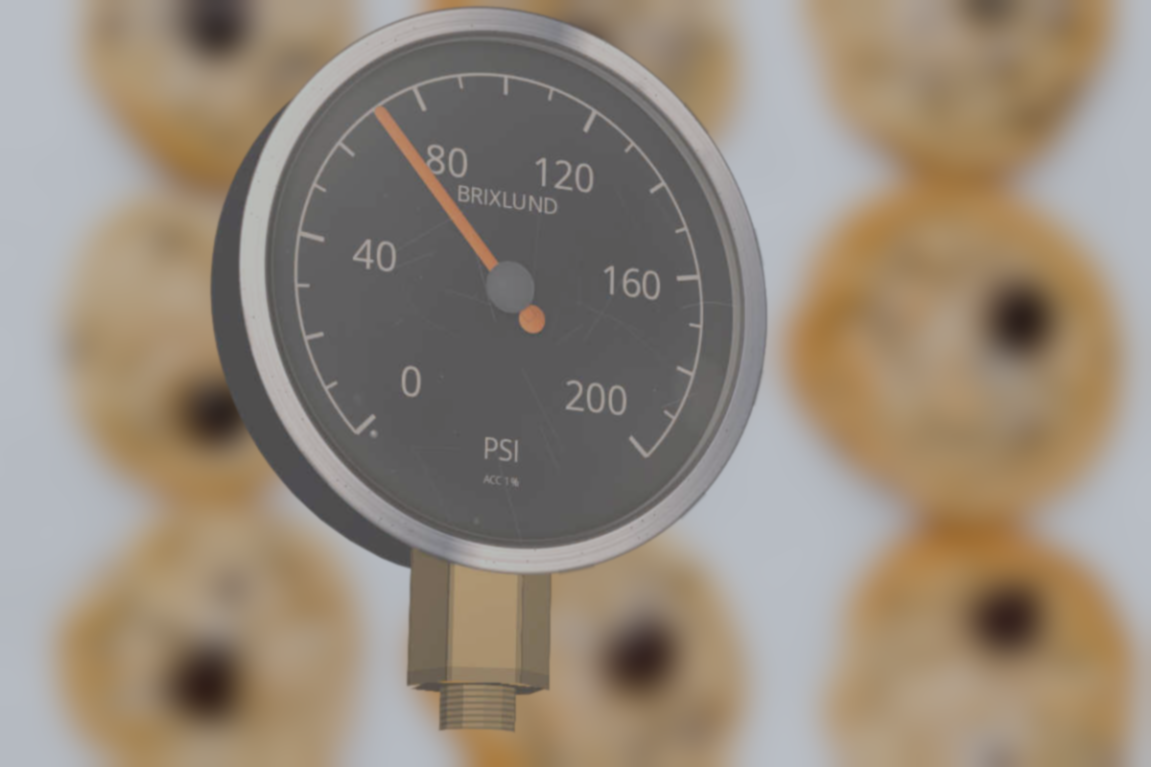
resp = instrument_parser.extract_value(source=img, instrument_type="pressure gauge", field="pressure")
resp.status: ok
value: 70 psi
